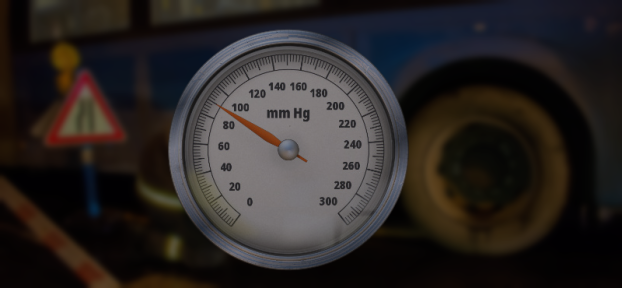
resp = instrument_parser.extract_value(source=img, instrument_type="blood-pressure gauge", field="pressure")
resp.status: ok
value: 90 mmHg
